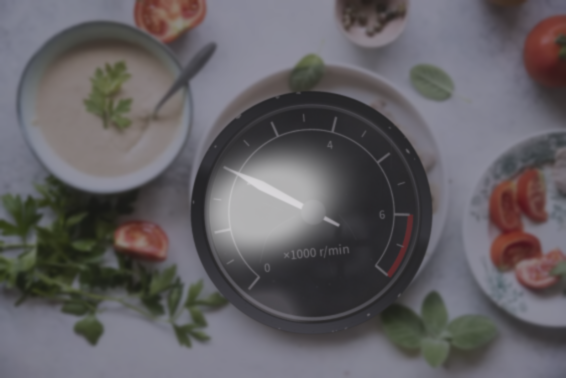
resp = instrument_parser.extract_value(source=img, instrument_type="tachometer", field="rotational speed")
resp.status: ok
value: 2000 rpm
